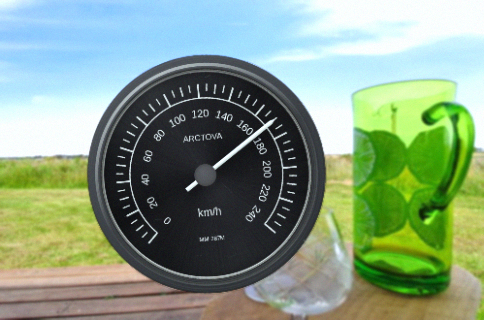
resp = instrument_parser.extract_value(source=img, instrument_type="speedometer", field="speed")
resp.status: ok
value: 170 km/h
